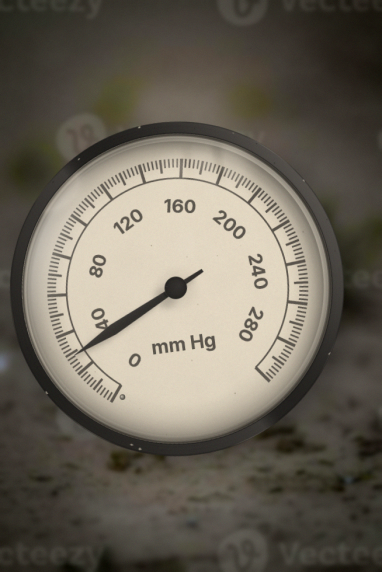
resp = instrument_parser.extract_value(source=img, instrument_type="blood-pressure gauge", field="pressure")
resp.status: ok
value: 28 mmHg
